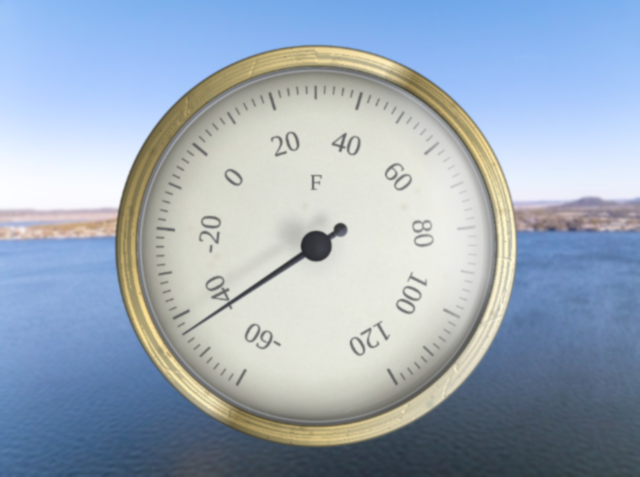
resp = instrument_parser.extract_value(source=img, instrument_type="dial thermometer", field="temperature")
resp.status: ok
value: -44 °F
